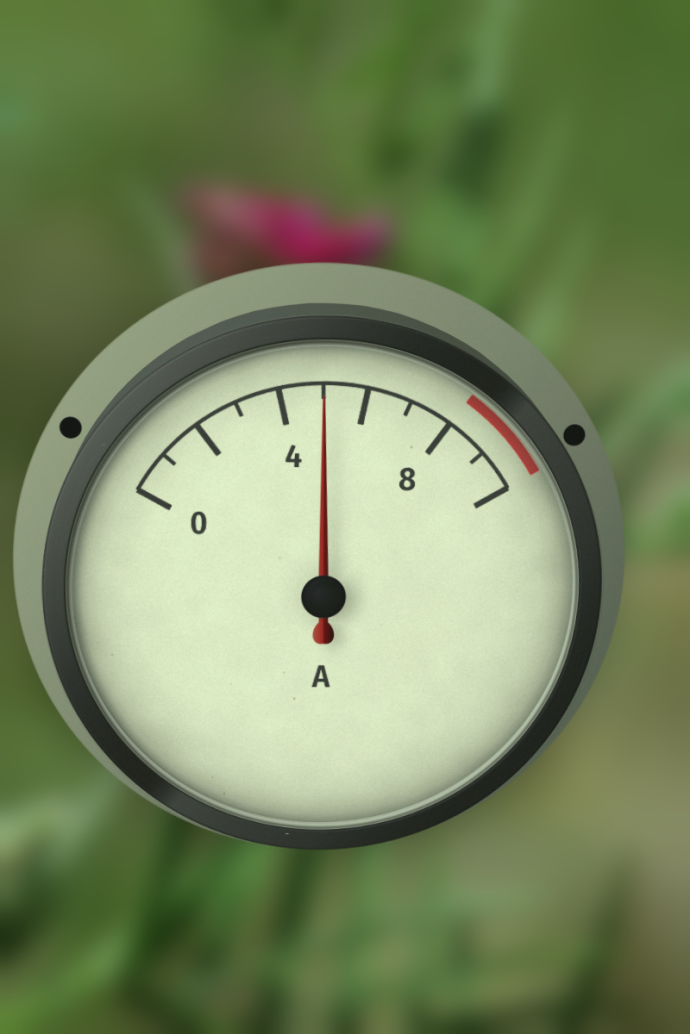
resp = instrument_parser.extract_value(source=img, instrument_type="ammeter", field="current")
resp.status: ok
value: 5 A
